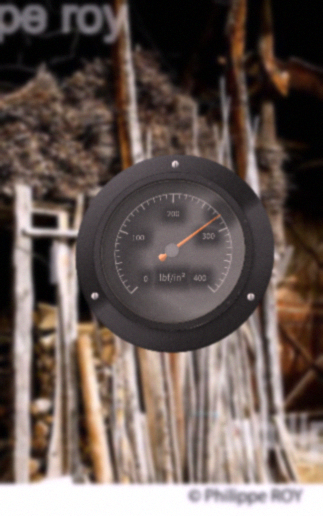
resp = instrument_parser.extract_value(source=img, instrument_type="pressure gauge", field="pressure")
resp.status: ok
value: 280 psi
